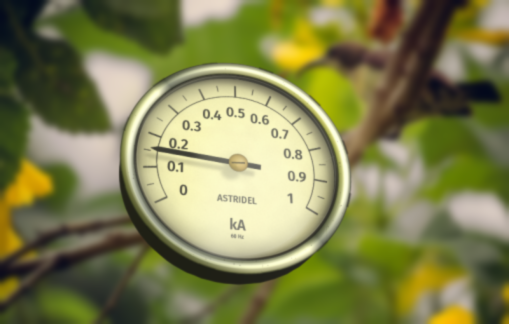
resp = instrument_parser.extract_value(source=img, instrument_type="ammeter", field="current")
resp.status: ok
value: 0.15 kA
